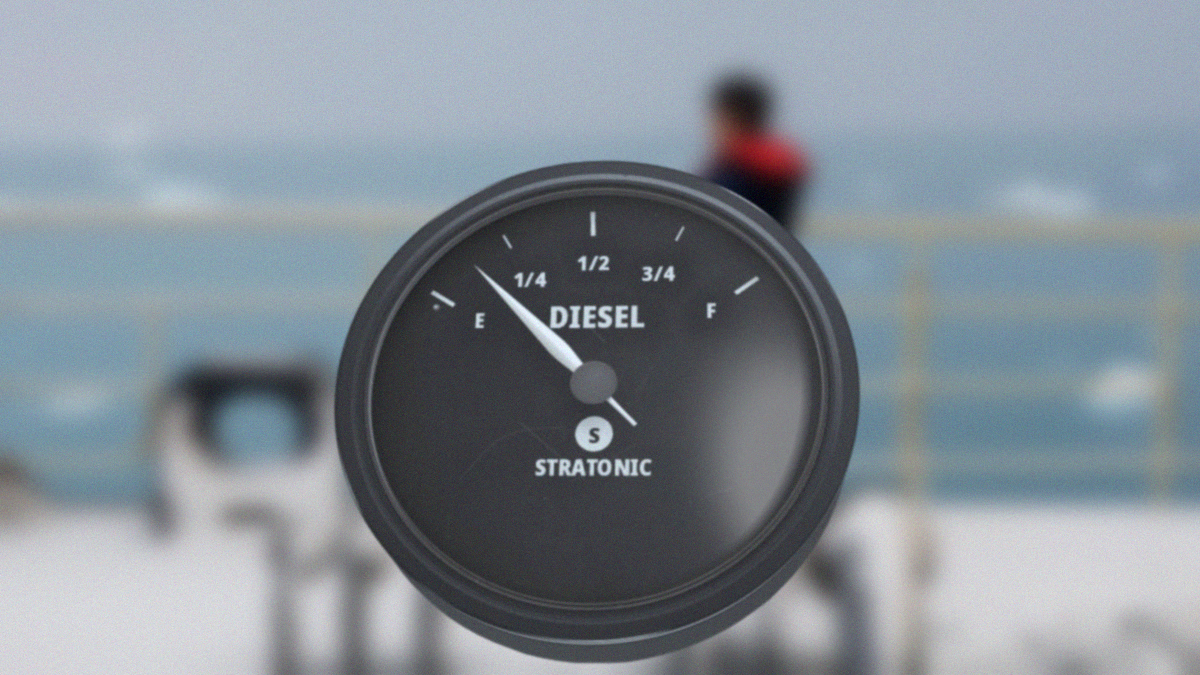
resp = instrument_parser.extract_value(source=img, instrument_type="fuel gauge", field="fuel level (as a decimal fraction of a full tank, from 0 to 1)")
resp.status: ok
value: 0.125
